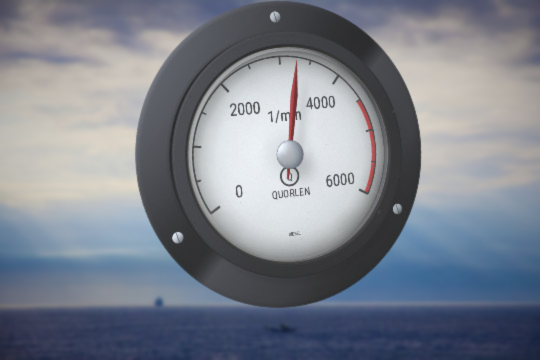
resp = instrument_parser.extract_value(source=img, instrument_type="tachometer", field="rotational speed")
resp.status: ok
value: 3250 rpm
